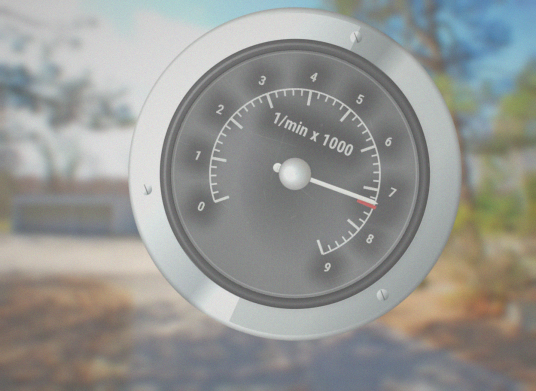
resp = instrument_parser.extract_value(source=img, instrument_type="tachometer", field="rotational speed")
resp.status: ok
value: 7300 rpm
